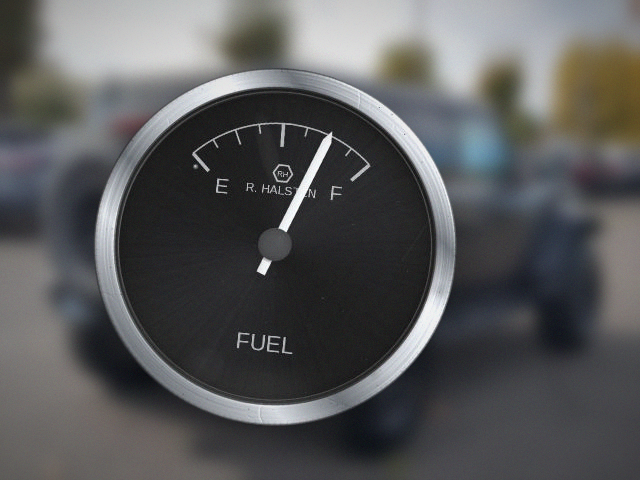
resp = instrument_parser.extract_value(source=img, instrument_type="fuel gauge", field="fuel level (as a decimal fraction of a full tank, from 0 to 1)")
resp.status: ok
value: 0.75
